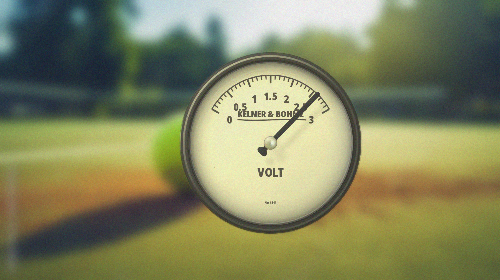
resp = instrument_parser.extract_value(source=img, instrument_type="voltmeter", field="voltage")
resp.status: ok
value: 2.6 V
